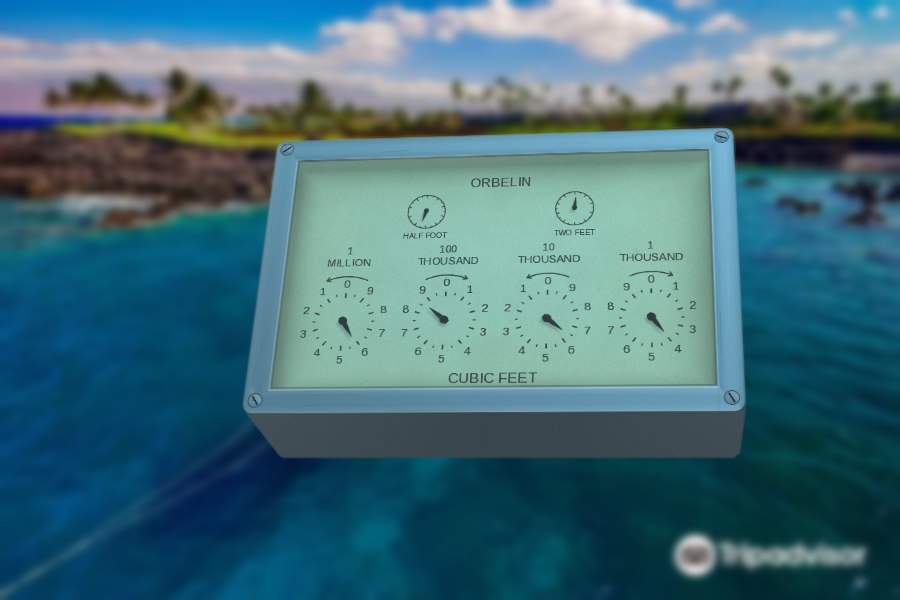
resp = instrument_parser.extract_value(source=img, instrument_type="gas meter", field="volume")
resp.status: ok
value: 586400 ft³
